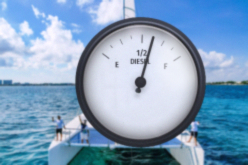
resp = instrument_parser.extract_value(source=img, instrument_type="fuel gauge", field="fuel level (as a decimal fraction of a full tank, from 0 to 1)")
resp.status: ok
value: 0.625
